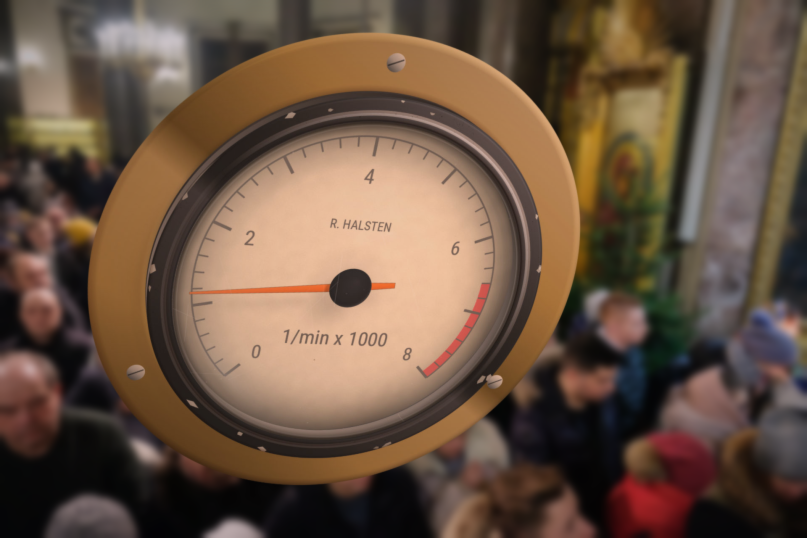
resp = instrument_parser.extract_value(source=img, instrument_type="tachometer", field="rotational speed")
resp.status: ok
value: 1200 rpm
